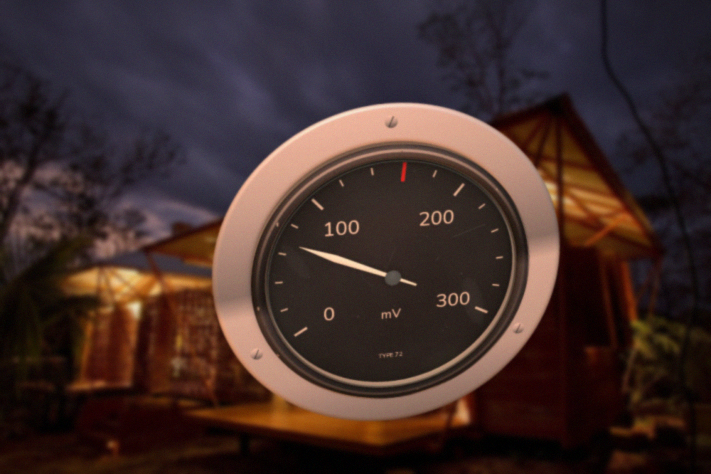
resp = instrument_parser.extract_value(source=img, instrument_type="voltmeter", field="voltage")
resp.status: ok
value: 70 mV
